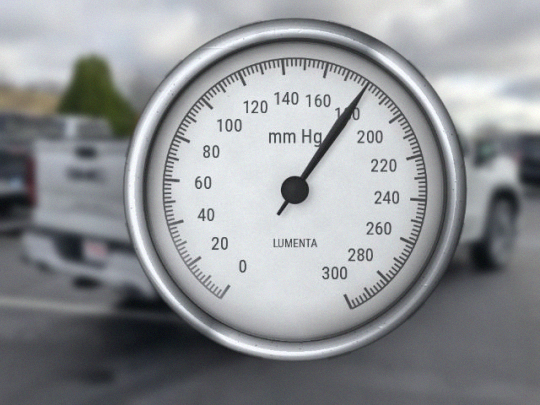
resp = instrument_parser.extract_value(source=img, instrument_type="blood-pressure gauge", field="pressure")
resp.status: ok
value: 180 mmHg
